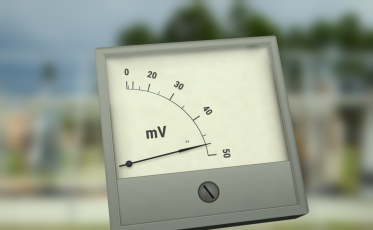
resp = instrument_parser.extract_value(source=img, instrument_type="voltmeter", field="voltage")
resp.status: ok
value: 47.5 mV
